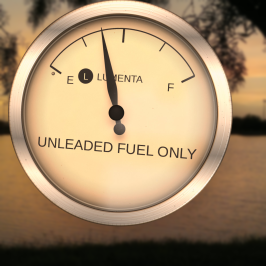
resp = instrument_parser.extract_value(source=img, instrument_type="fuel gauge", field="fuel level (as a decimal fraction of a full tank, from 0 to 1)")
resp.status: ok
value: 0.375
